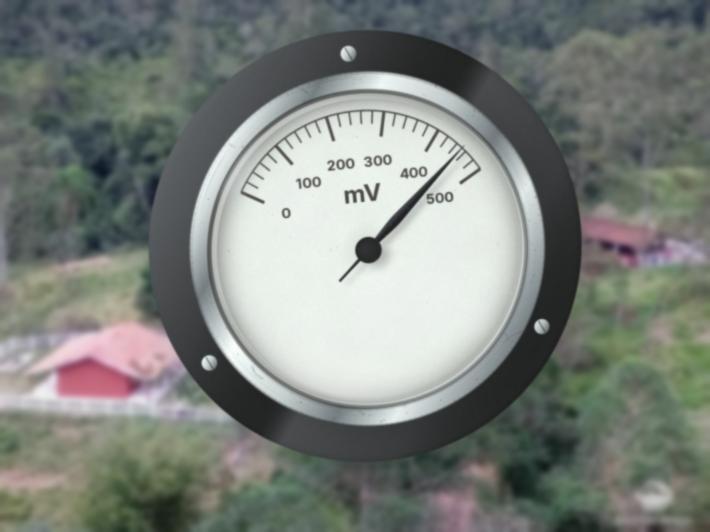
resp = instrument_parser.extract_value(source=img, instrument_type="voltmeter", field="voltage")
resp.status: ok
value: 450 mV
